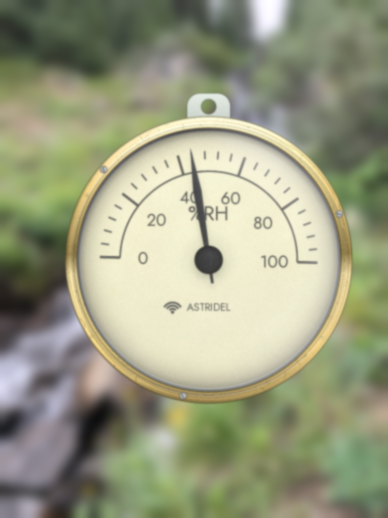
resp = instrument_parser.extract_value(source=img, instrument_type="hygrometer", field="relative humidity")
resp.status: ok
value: 44 %
